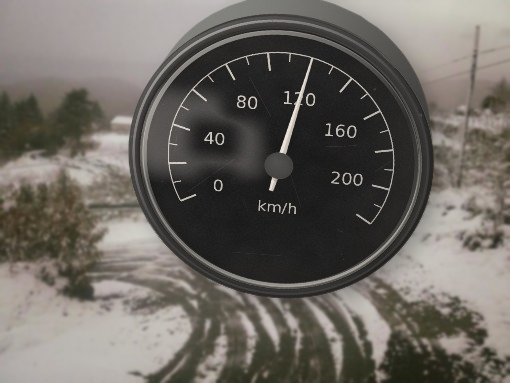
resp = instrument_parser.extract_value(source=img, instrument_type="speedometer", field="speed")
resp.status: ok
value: 120 km/h
